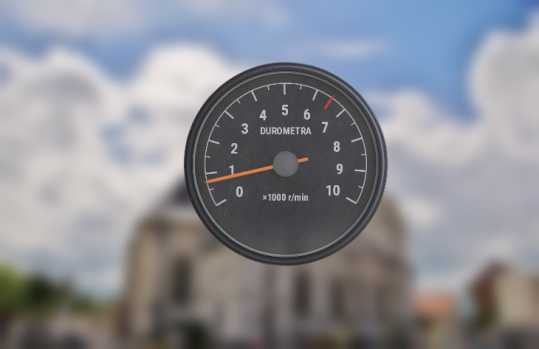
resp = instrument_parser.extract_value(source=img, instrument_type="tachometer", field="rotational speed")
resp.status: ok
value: 750 rpm
